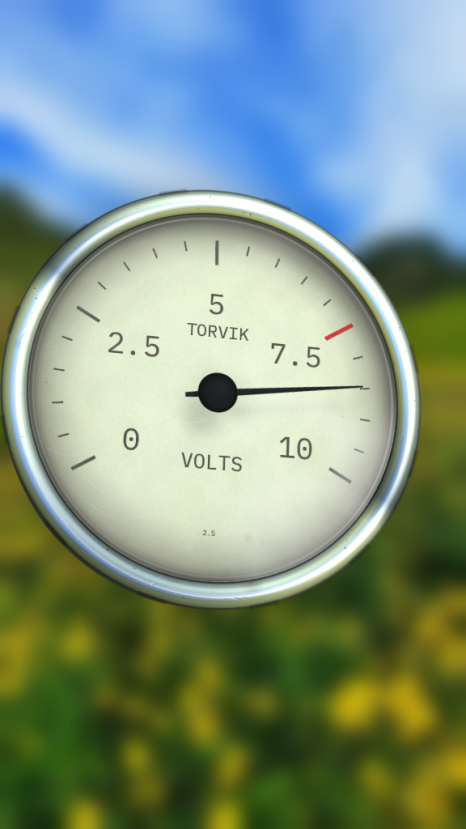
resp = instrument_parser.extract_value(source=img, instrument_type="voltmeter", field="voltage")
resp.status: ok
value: 8.5 V
